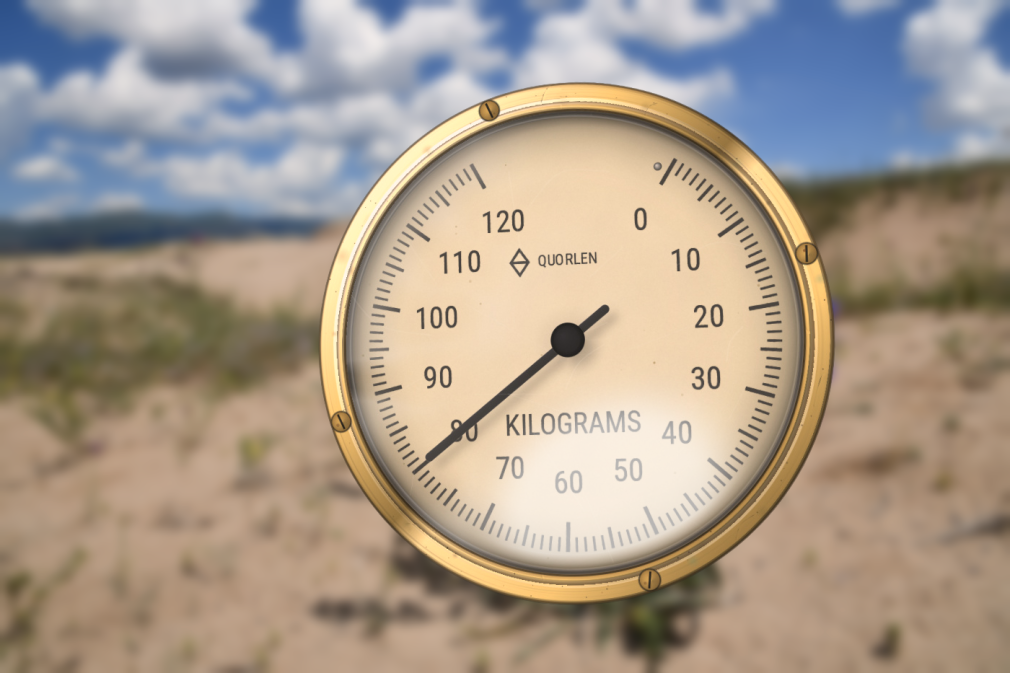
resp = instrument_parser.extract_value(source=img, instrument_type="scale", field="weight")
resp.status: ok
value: 80 kg
